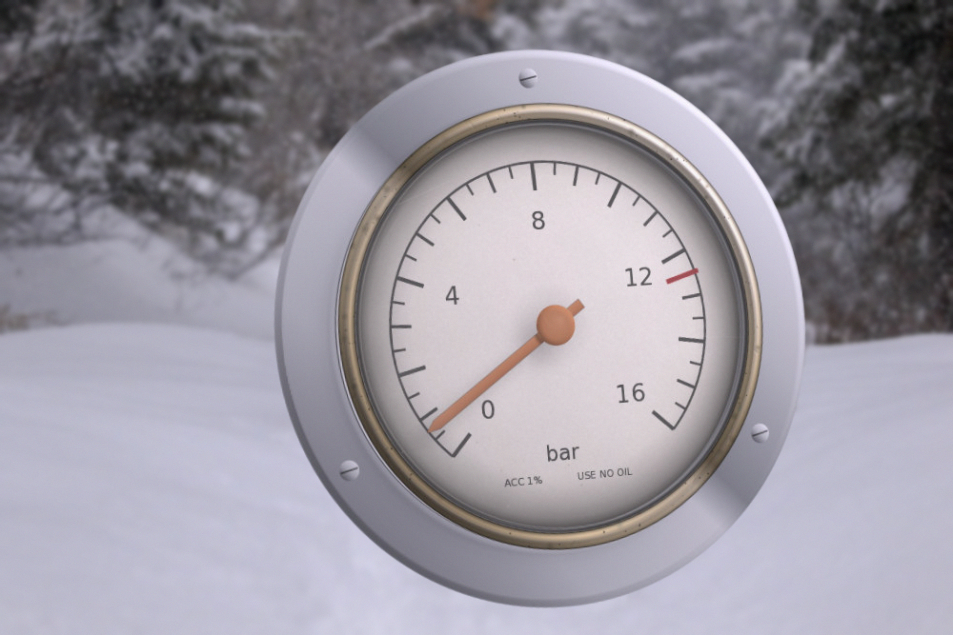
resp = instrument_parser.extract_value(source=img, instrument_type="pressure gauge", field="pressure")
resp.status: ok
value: 0.75 bar
